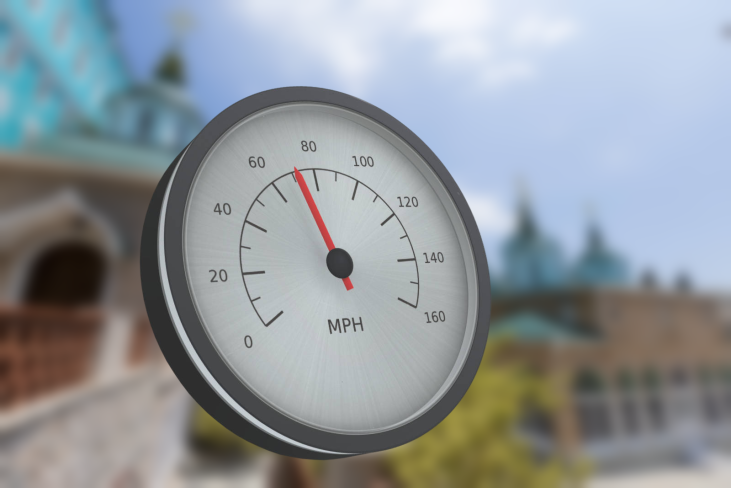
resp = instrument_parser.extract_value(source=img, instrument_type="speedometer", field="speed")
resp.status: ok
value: 70 mph
